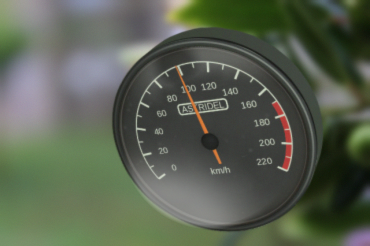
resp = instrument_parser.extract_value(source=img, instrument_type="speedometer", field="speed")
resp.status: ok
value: 100 km/h
